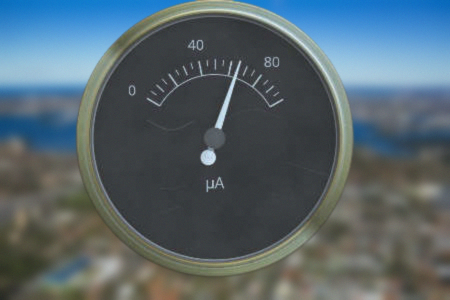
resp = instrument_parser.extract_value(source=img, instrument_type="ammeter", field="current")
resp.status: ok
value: 65 µA
